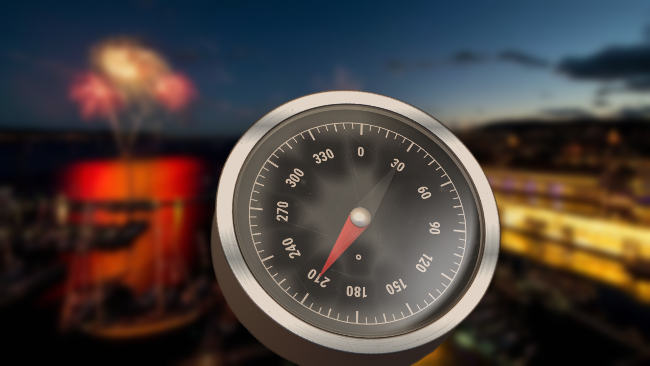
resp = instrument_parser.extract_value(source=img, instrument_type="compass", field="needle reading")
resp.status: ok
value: 210 °
